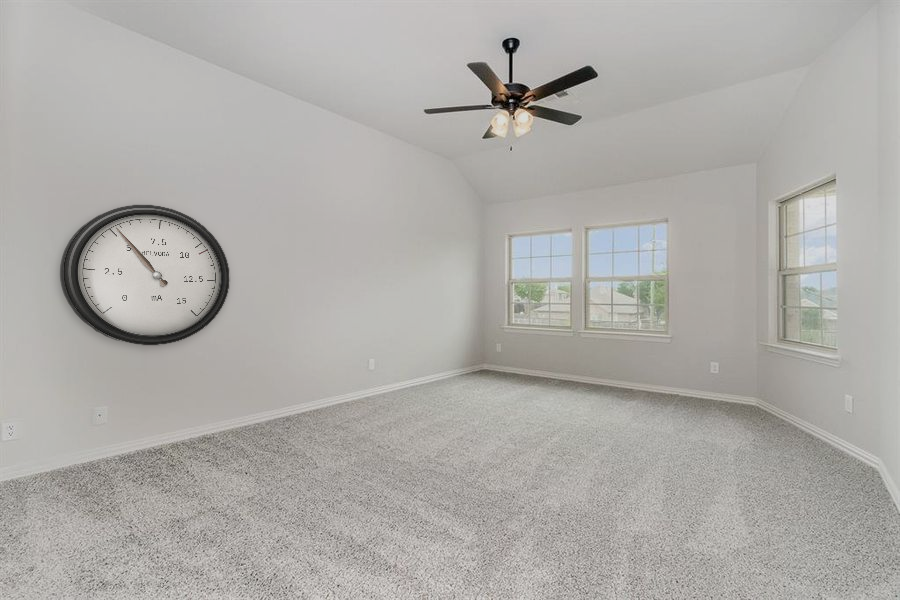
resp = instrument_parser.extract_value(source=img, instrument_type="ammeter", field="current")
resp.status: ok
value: 5.25 mA
